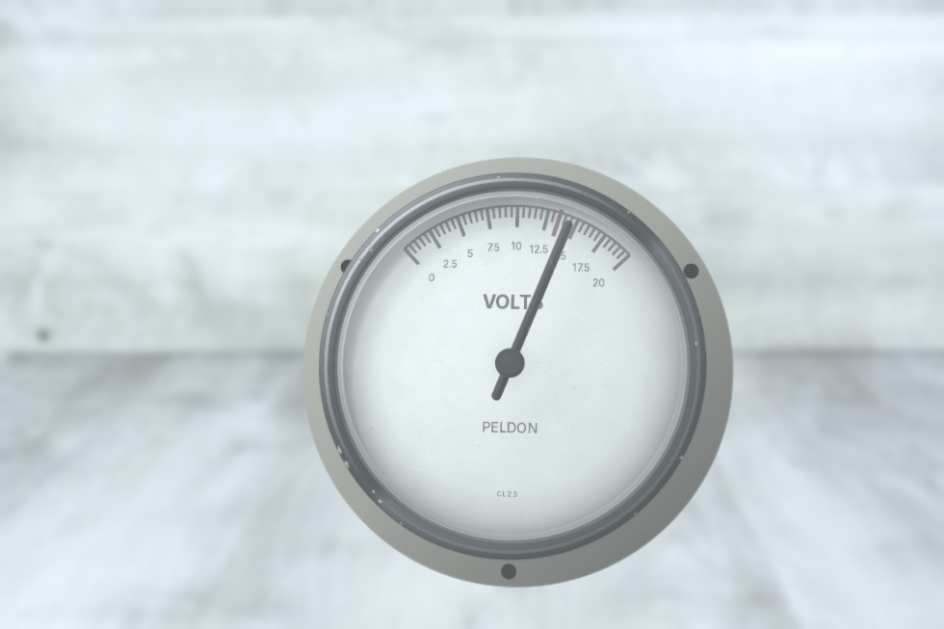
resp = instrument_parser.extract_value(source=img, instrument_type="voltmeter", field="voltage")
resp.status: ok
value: 14.5 V
